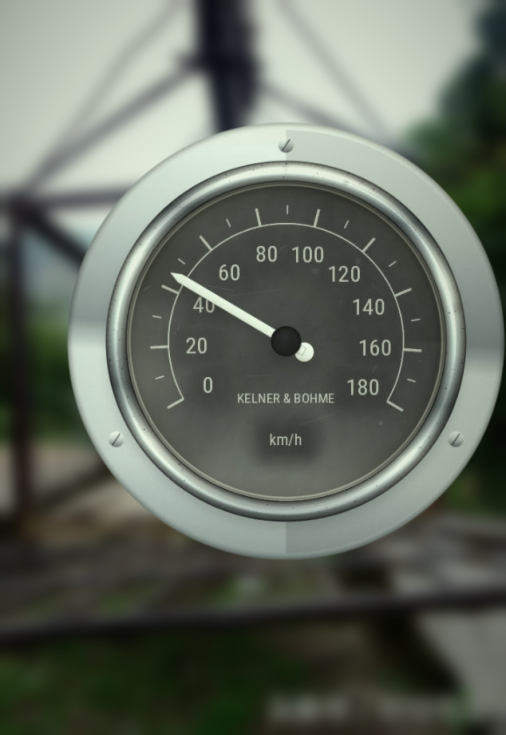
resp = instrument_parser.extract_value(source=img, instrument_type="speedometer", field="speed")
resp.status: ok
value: 45 km/h
